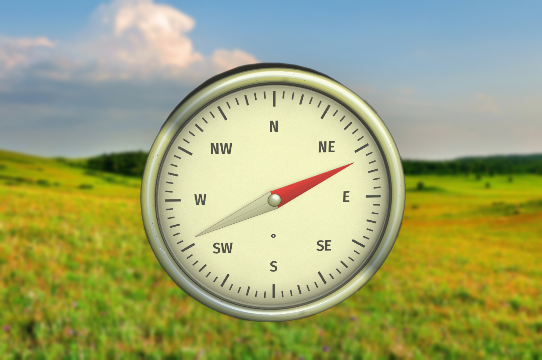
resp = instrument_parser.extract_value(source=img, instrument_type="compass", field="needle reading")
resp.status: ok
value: 65 °
